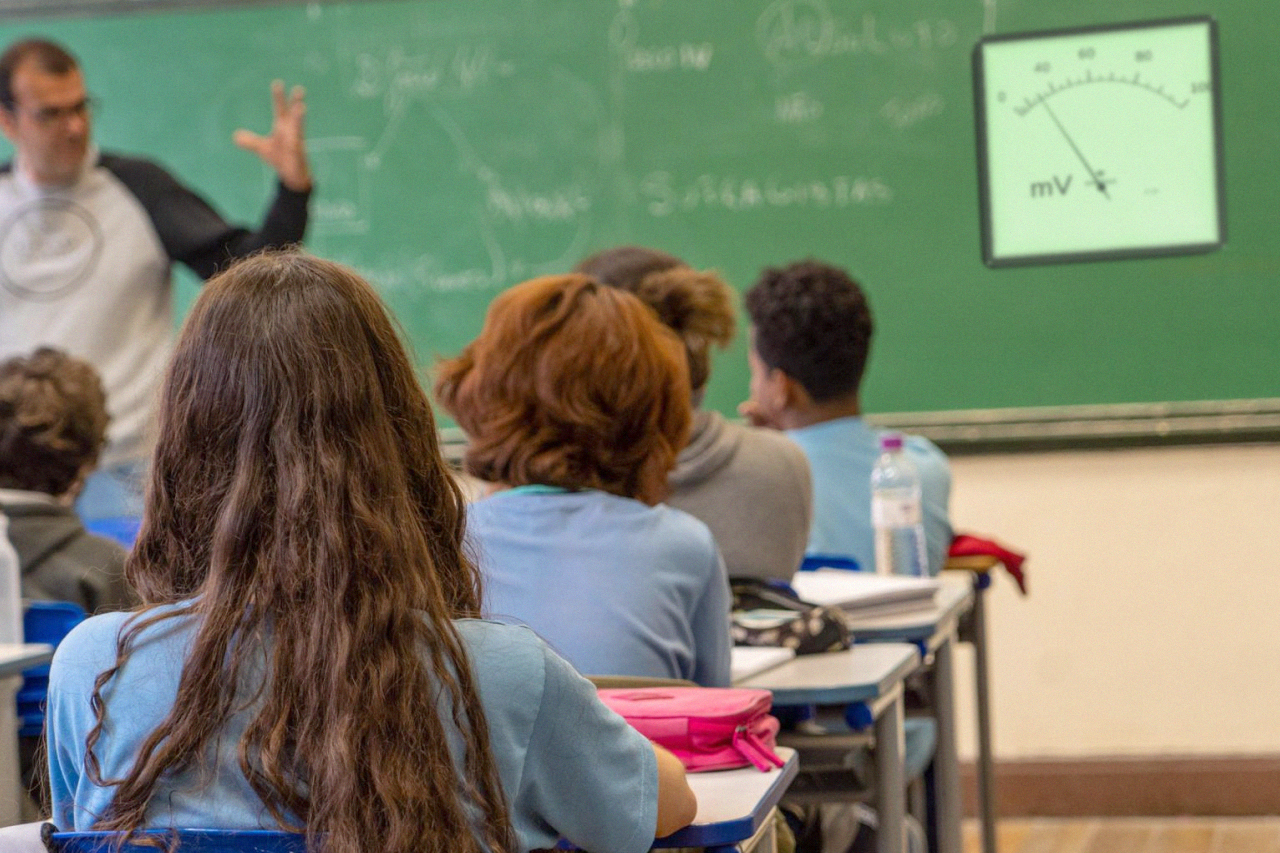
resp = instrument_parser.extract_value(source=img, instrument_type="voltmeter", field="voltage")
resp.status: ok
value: 30 mV
